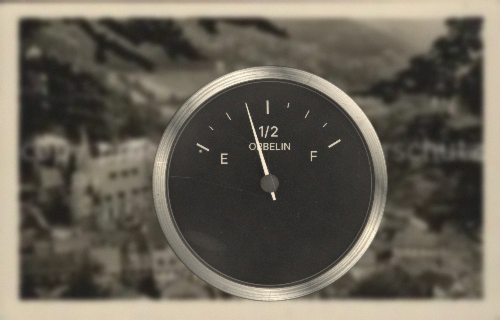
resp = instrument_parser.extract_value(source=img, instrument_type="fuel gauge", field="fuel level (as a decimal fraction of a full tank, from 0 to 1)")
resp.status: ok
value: 0.375
